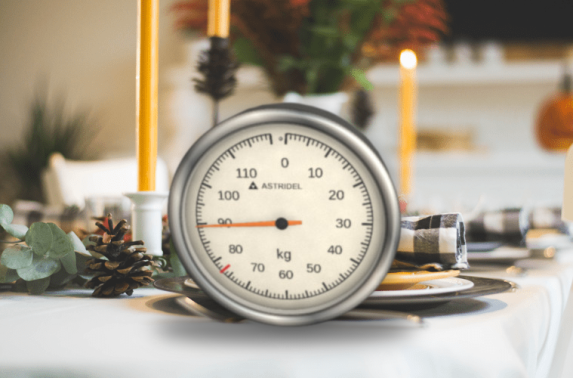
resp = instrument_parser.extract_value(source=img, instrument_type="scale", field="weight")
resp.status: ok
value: 90 kg
